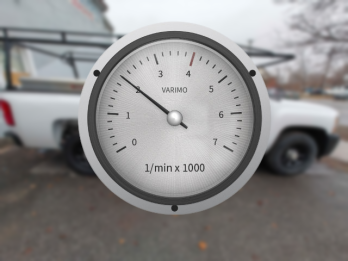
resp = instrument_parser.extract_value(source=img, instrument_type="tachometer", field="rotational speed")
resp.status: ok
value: 2000 rpm
